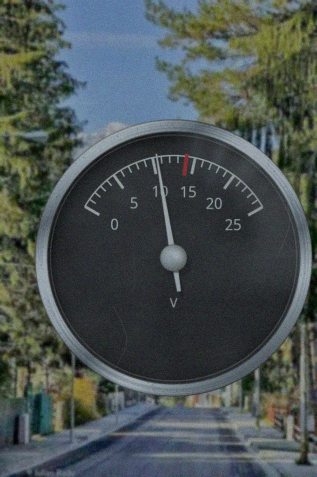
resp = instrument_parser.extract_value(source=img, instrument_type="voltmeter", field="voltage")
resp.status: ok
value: 10.5 V
